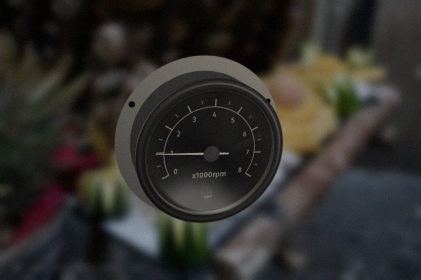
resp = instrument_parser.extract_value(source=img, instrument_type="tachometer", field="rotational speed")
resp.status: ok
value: 1000 rpm
